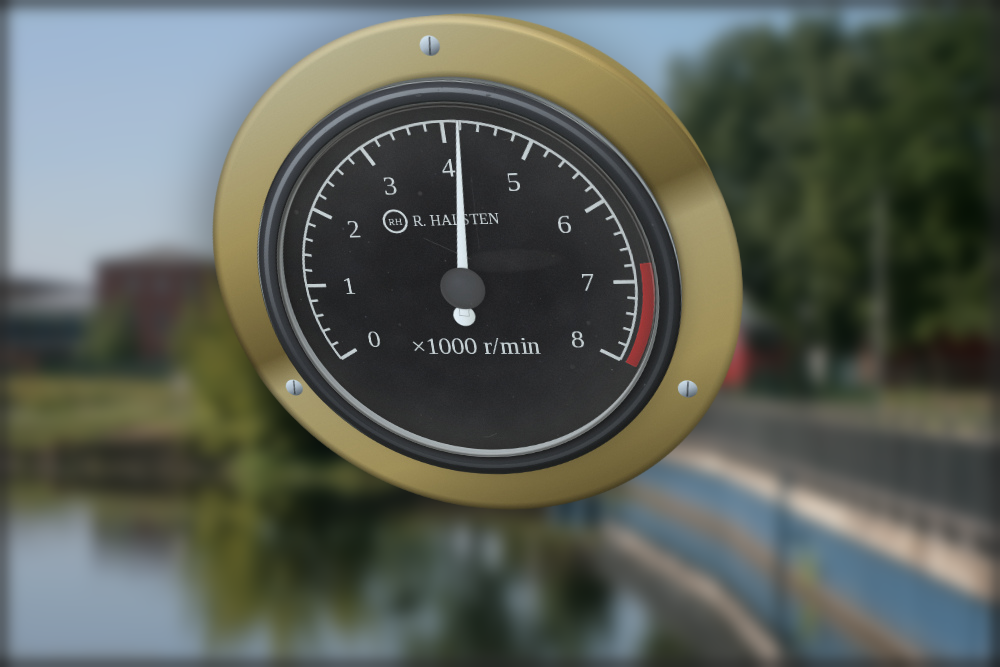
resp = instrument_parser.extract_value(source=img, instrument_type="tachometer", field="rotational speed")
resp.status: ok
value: 4200 rpm
